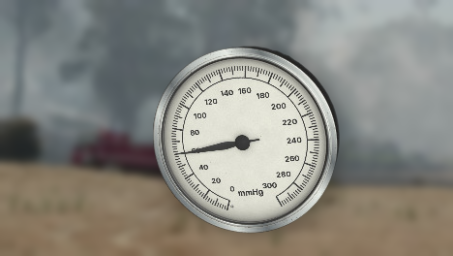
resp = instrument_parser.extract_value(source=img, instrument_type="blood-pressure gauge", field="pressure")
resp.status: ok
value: 60 mmHg
